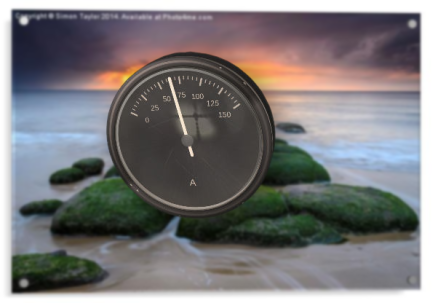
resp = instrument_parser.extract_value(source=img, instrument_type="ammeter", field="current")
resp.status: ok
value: 65 A
